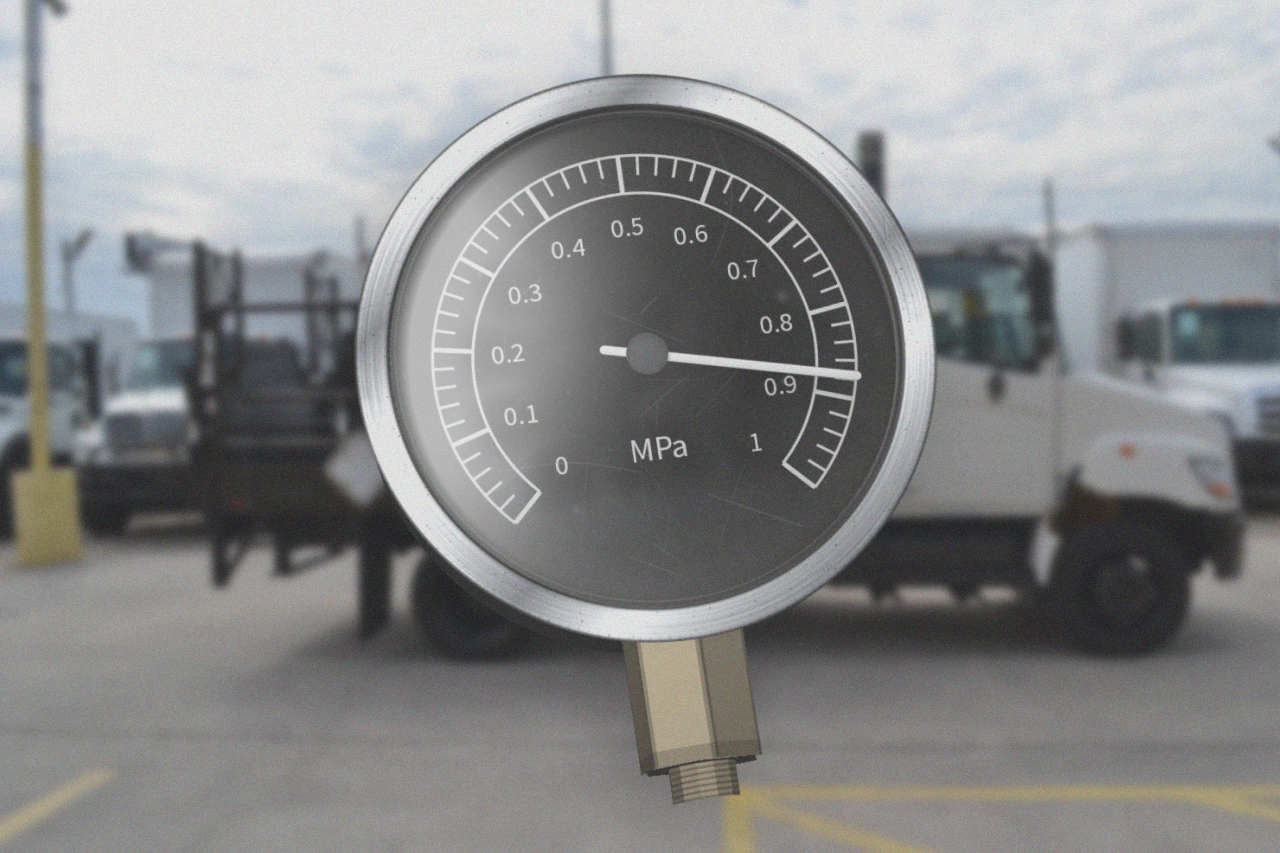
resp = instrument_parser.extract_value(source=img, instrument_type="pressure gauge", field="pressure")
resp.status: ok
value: 0.88 MPa
